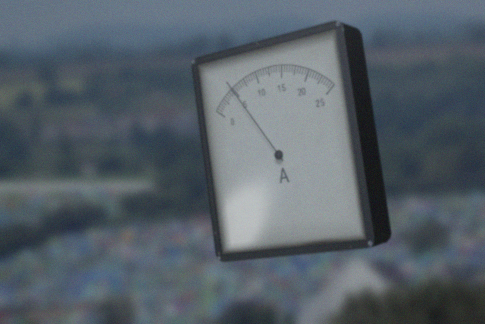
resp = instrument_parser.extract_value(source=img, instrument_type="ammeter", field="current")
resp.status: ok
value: 5 A
